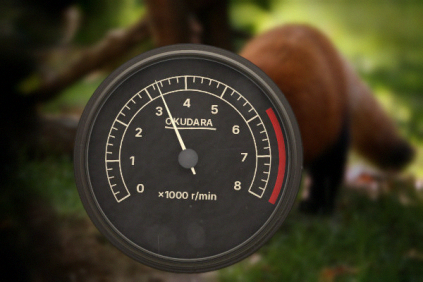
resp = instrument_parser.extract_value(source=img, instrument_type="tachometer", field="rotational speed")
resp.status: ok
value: 3300 rpm
